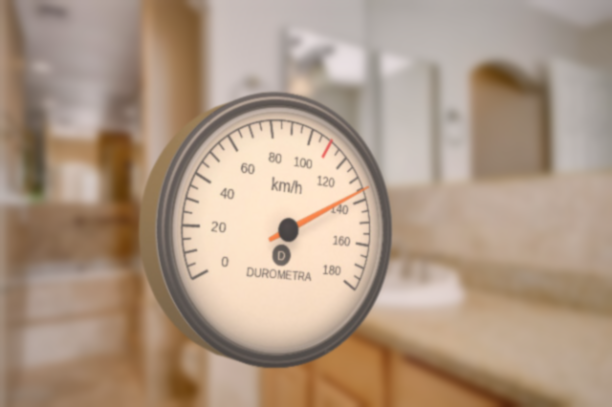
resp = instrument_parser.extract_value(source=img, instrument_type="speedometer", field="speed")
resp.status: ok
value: 135 km/h
